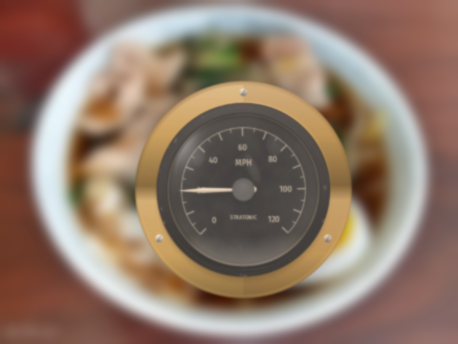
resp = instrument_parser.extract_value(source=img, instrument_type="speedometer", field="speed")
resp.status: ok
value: 20 mph
